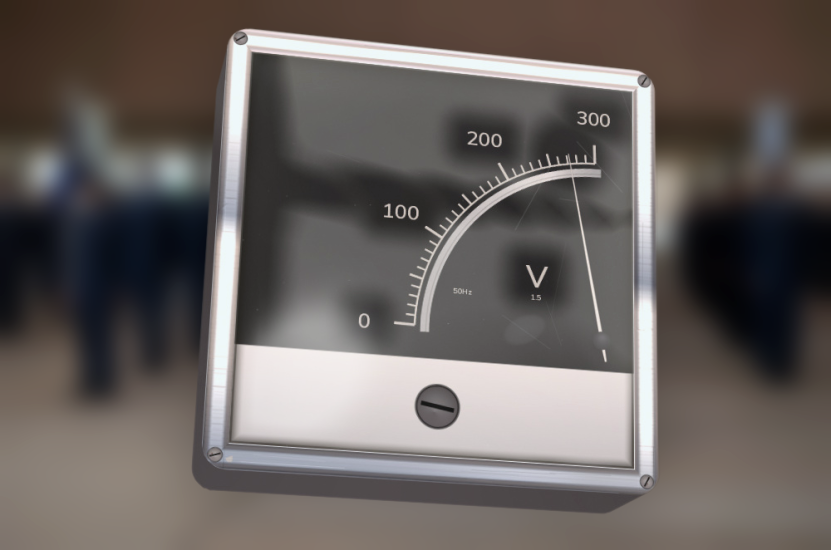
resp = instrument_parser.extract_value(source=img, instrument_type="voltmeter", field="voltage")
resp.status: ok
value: 270 V
